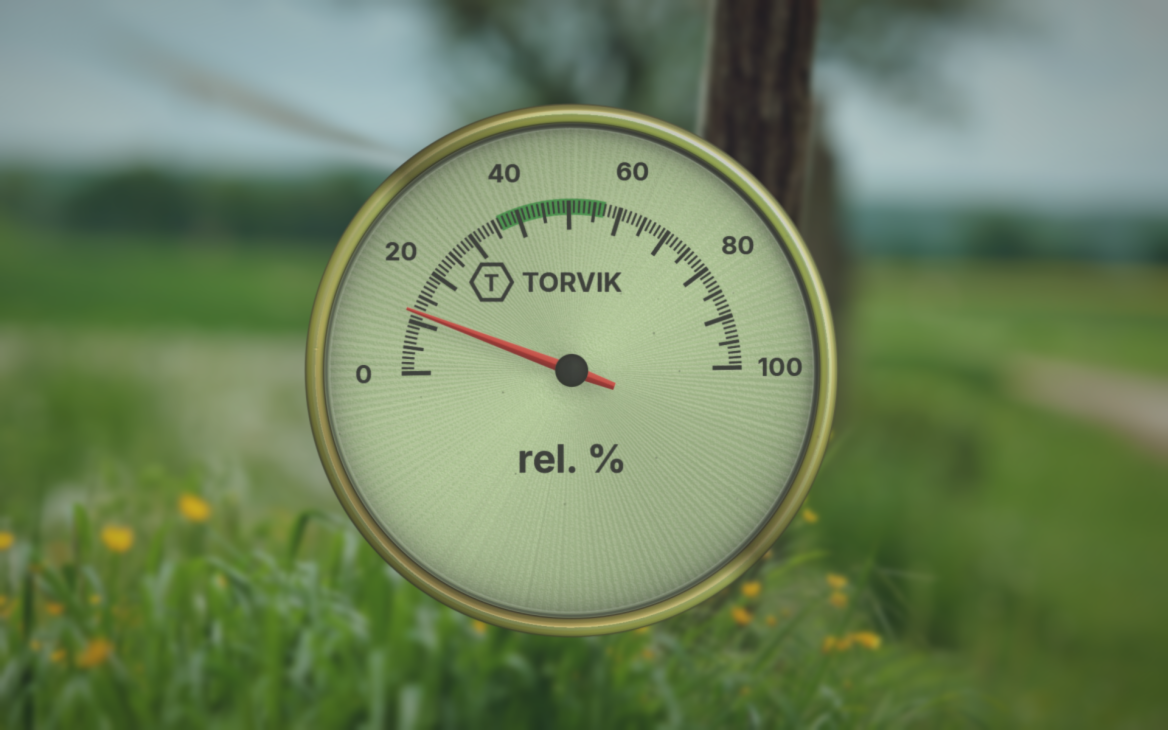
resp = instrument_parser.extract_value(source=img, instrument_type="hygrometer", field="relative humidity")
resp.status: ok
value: 12 %
